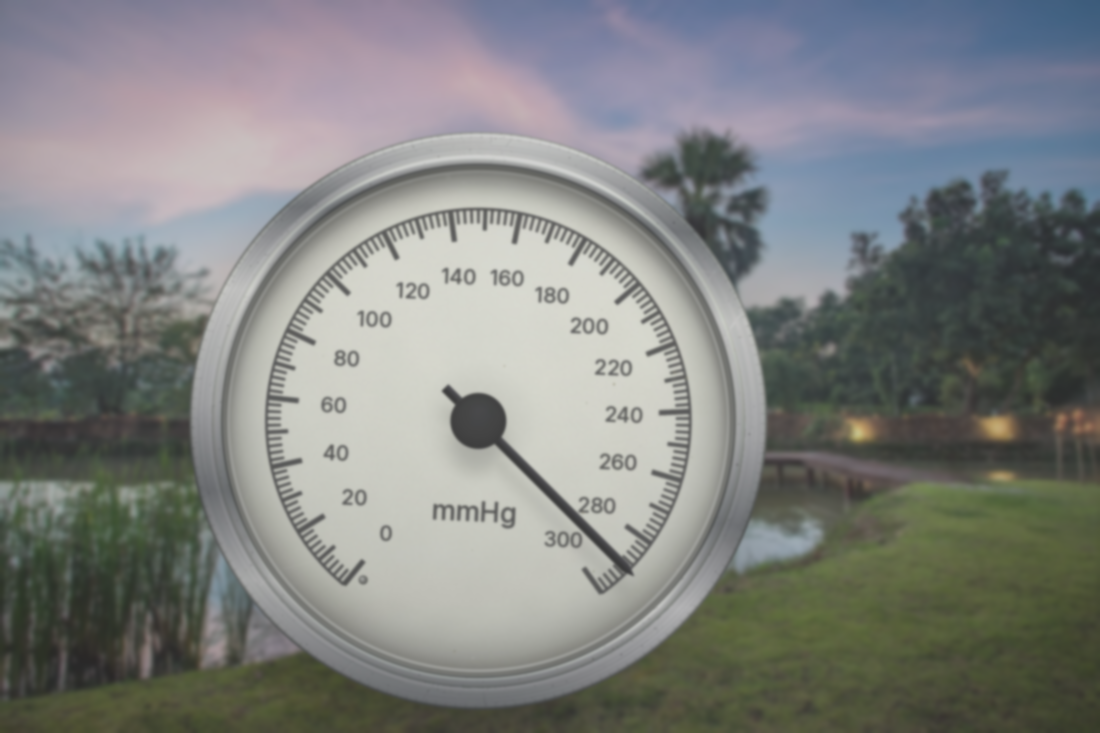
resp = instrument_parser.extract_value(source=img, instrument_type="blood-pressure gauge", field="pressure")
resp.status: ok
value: 290 mmHg
